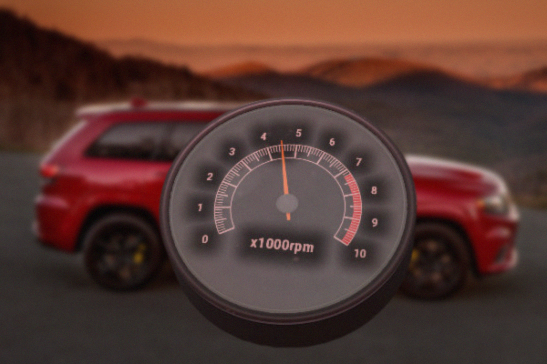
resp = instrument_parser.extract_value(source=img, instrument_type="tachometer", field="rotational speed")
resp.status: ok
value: 4500 rpm
